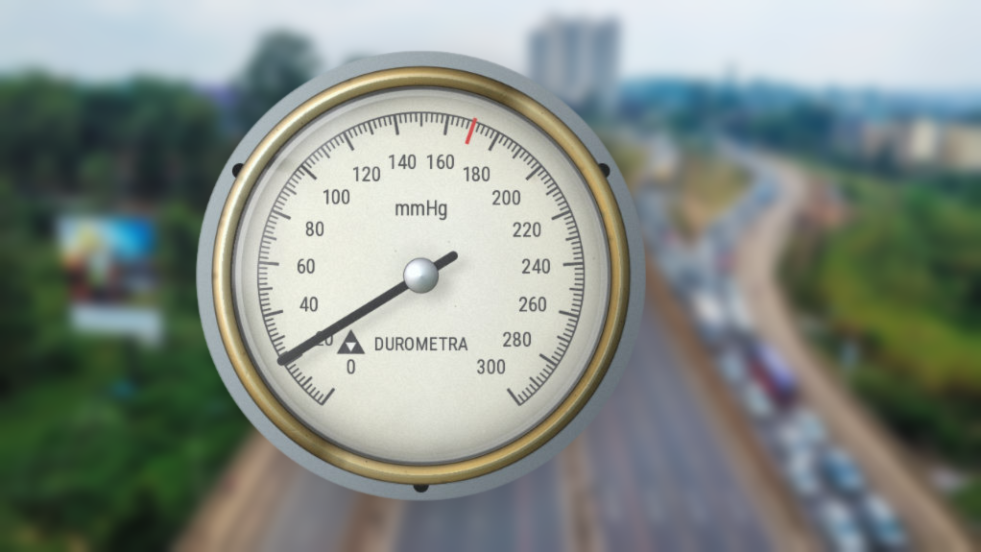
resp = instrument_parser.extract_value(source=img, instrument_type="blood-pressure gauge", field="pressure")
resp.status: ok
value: 22 mmHg
